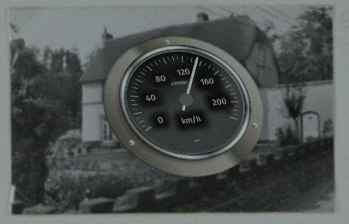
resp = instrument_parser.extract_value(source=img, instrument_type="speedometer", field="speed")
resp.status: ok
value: 135 km/h
